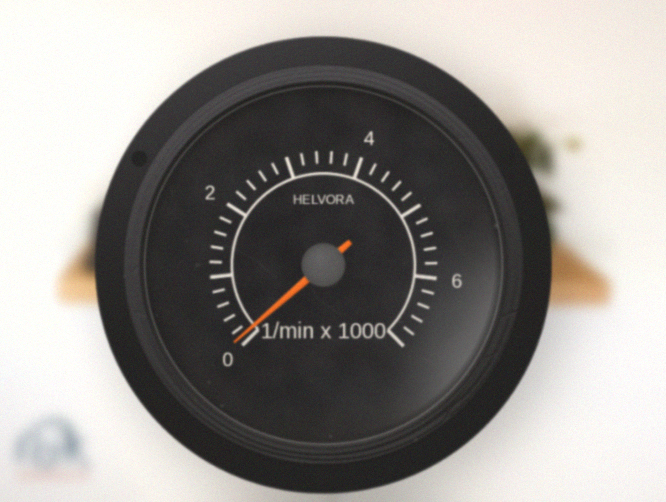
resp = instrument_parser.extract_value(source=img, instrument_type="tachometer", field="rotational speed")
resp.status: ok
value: 100 rpm
